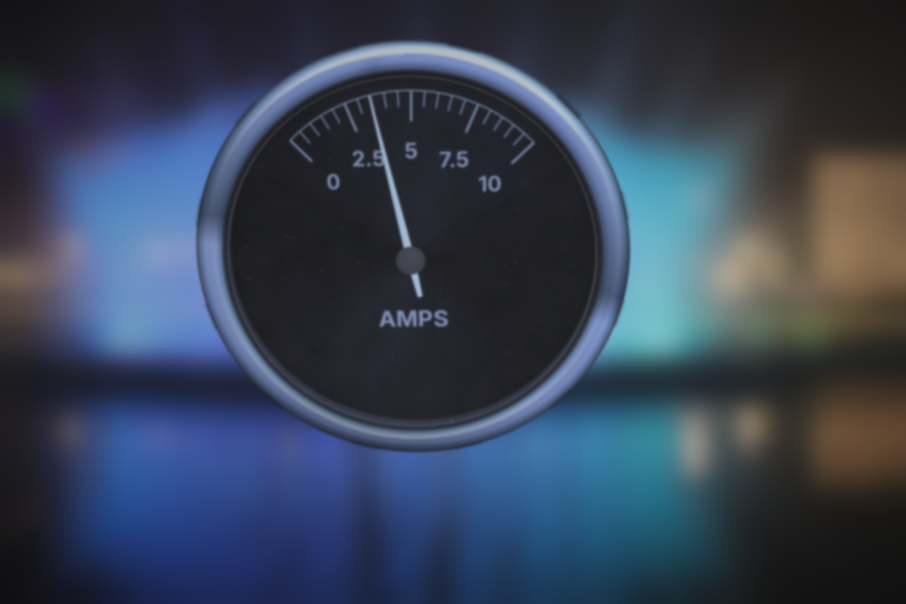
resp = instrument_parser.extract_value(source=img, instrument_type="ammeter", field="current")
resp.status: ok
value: 3.5 A
